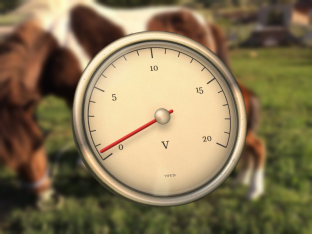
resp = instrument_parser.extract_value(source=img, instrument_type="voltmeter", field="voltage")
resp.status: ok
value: 0.5 V
